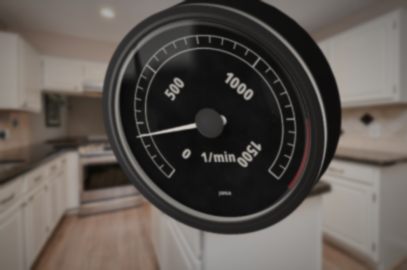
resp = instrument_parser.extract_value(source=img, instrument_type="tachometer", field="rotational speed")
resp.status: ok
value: 200 rpm
